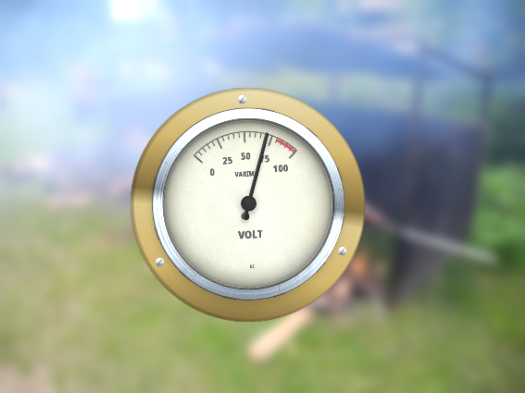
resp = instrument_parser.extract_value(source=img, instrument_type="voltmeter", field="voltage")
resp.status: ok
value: 70 V
